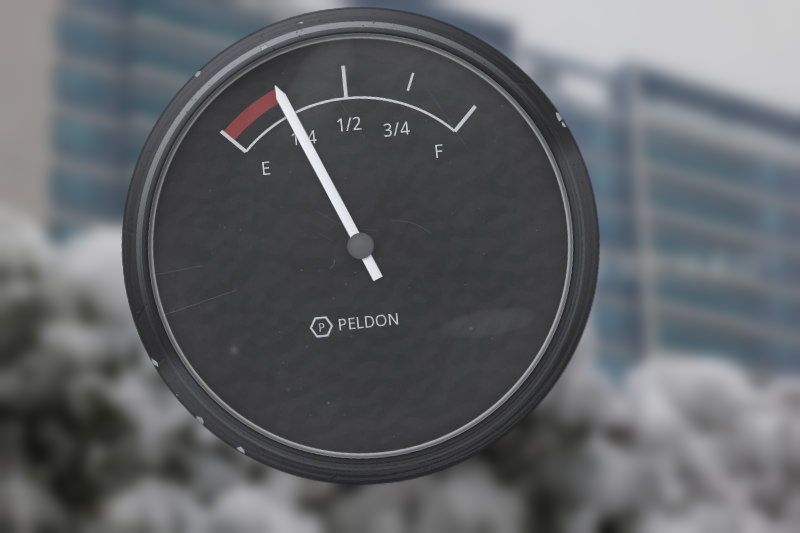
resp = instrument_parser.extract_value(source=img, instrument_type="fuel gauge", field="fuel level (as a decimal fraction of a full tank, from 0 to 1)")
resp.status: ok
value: 0.25
